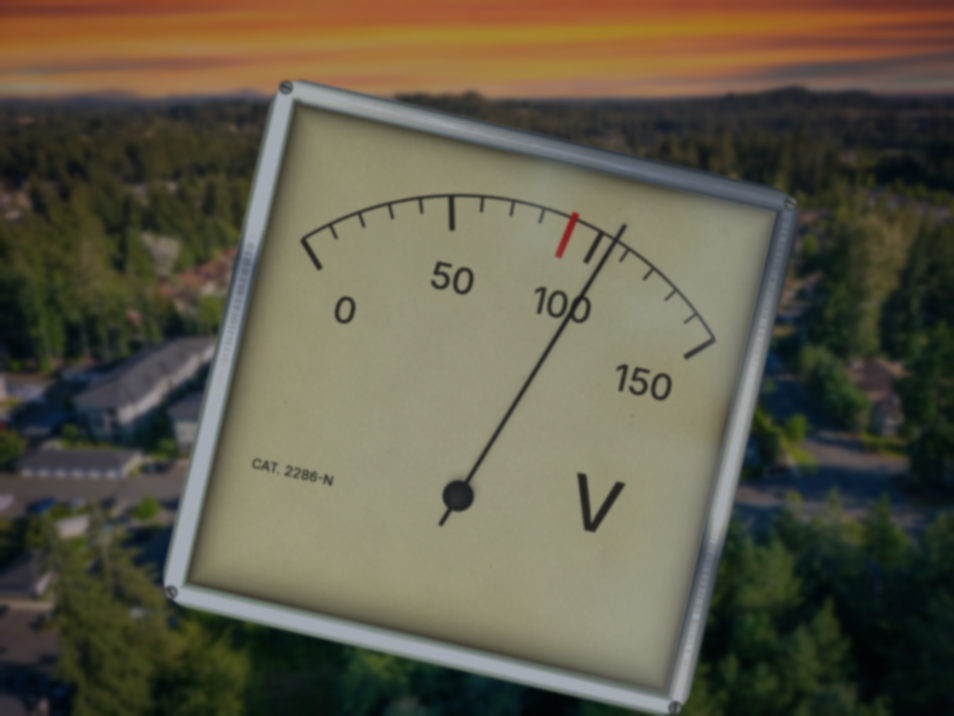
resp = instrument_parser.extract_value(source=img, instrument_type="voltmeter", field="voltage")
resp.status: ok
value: 105 V
